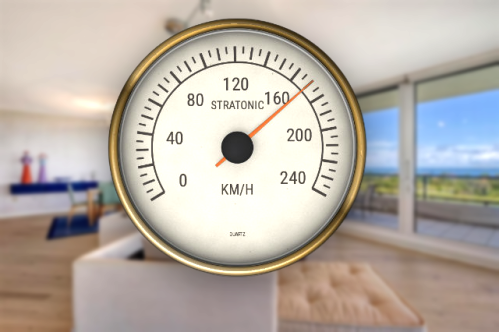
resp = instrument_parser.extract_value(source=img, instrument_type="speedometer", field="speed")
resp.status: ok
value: 170 km/h
